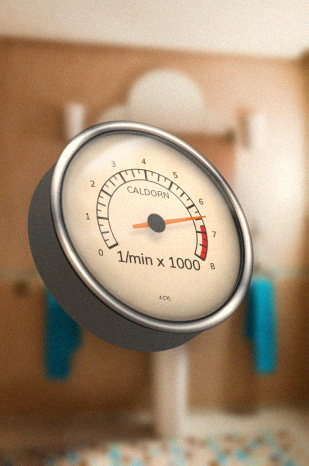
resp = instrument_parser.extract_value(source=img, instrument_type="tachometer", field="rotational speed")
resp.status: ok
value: 6500 rpm
